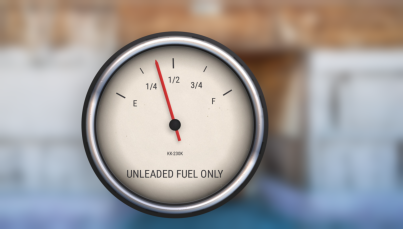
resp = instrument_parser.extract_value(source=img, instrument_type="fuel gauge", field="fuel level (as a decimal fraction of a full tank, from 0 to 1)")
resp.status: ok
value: 0.375
